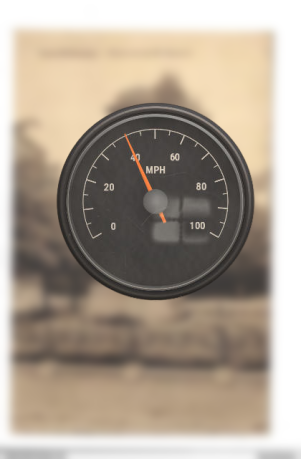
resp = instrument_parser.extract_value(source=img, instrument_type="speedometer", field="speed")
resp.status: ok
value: 40 mph
